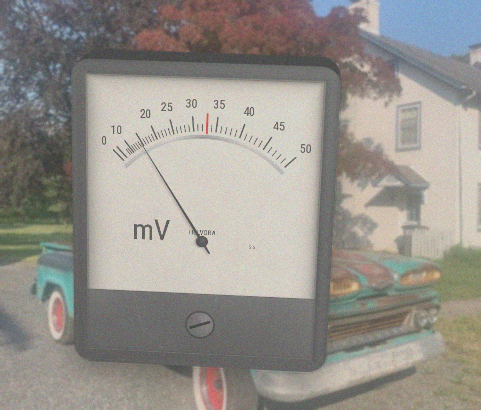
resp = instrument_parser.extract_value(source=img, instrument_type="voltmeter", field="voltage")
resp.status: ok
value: 15 mV
